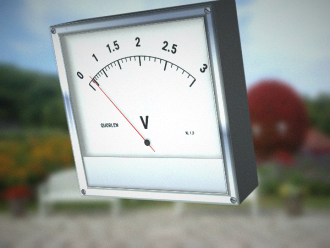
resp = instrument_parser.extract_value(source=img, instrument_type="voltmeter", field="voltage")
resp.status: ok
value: 0.5 V
